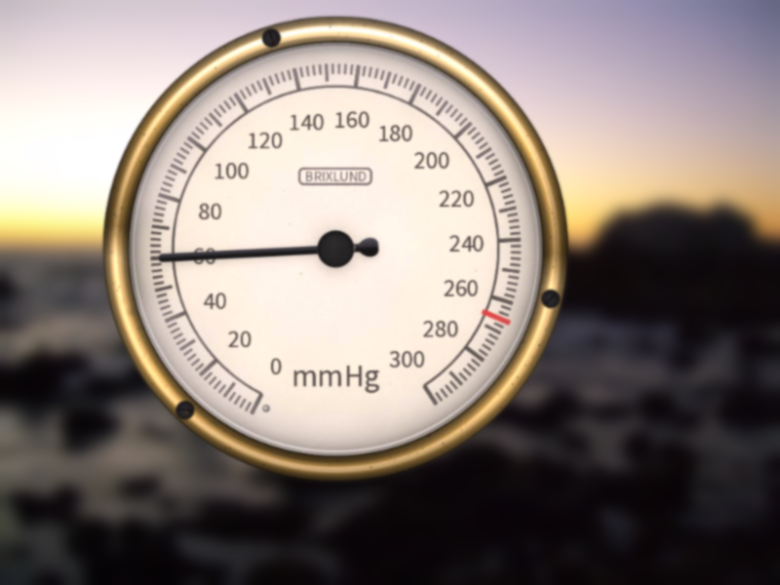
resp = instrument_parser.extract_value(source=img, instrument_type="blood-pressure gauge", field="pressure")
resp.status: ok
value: 60 mmHg
